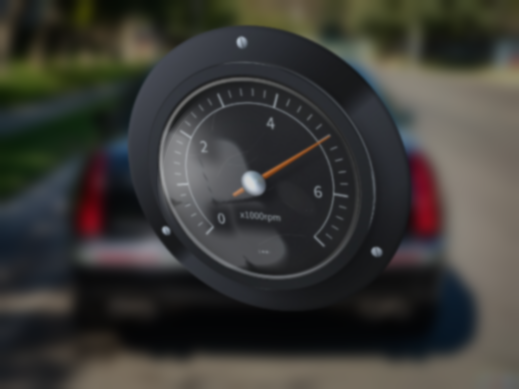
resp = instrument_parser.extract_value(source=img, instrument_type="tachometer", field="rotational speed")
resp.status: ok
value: 5000 rpm
